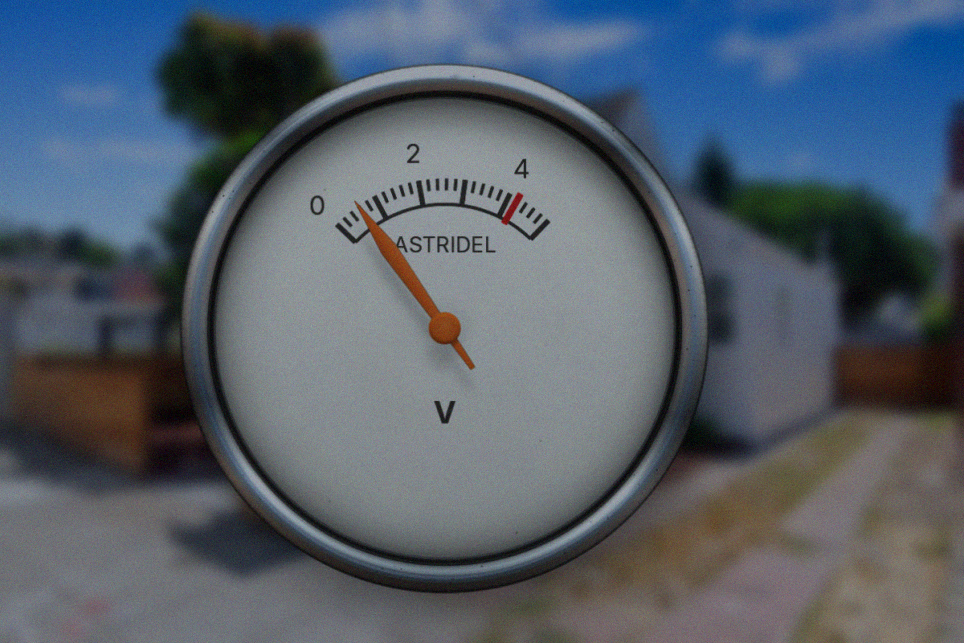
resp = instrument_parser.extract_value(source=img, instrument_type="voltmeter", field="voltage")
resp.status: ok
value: 0.6 V
